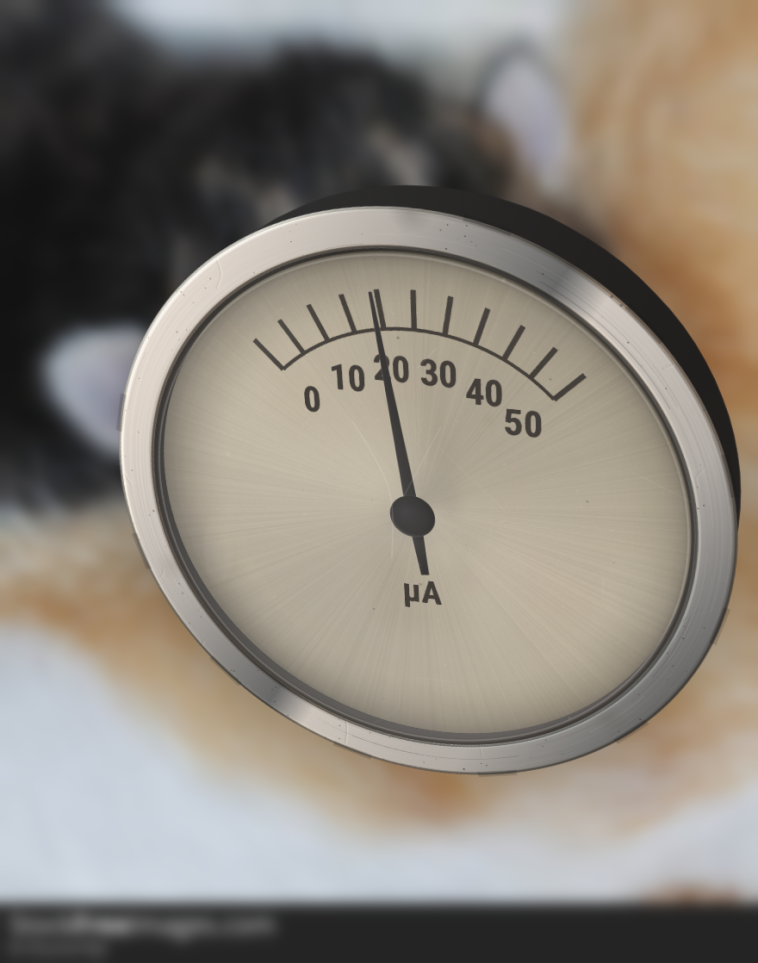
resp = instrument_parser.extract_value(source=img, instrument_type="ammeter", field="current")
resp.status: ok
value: 20 µA
